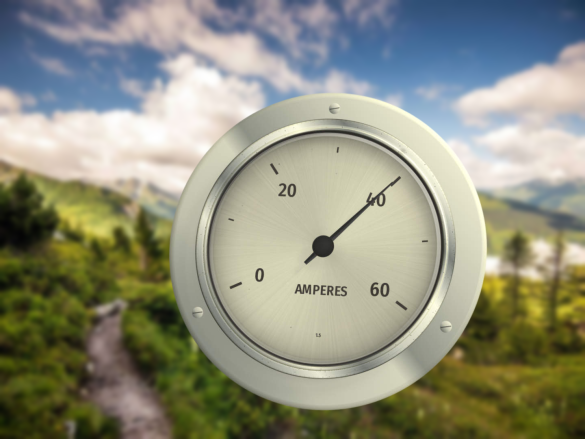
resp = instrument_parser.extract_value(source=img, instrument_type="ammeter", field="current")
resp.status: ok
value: 40 A
